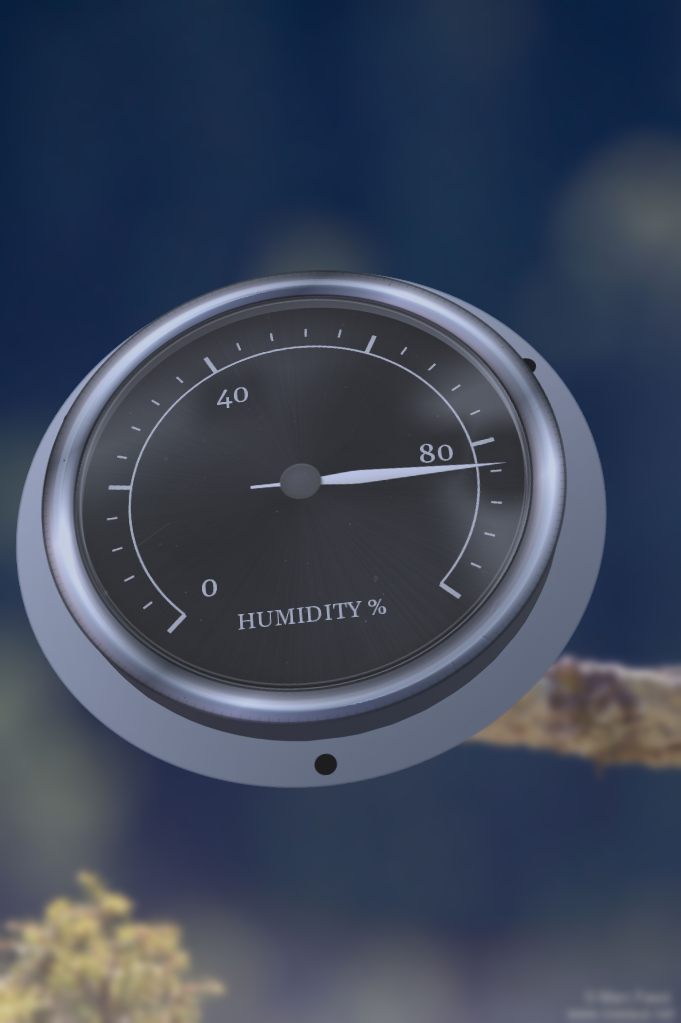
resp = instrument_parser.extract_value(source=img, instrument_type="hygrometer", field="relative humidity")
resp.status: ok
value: 84 %
